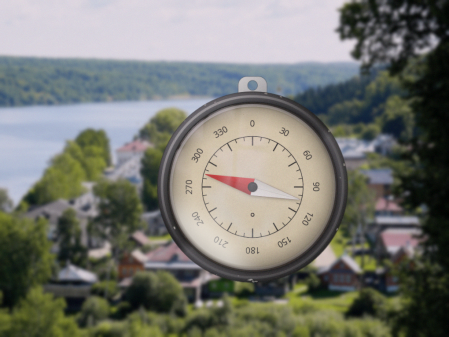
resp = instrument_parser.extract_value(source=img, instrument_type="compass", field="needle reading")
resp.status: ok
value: 285 °
